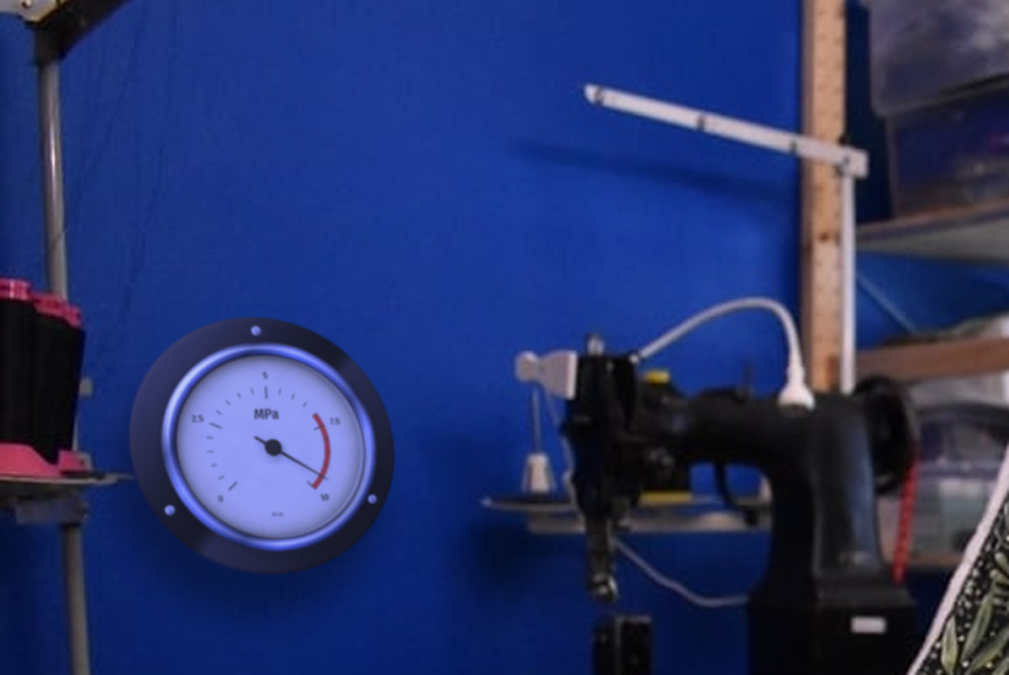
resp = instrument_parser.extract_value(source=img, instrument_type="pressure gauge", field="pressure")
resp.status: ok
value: 9.5 MPa
